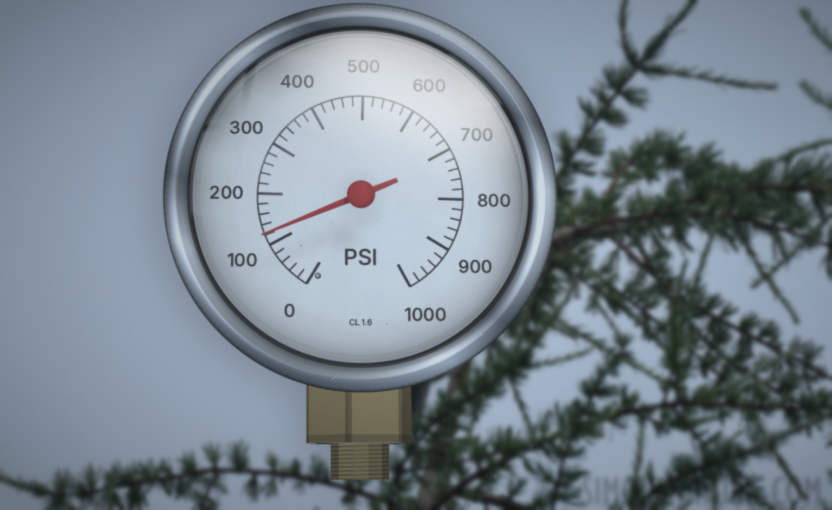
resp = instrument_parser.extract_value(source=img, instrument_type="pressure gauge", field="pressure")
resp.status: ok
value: 120 psi
